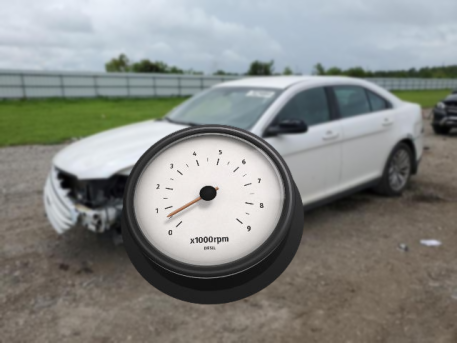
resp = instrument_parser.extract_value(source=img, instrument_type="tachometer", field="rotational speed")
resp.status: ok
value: 500 rpm
